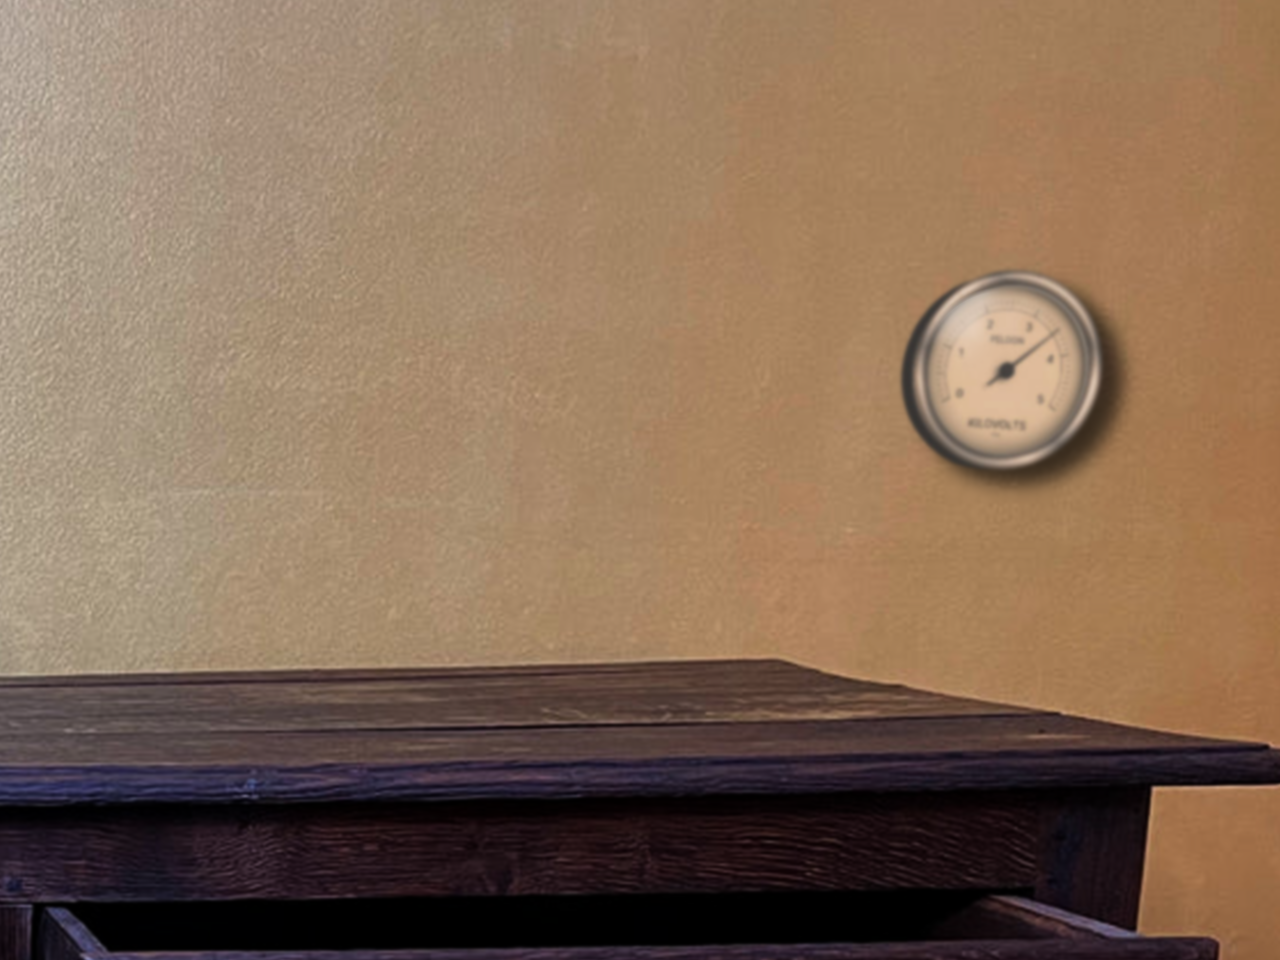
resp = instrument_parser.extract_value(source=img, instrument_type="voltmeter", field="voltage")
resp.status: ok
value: 3.5 kV
